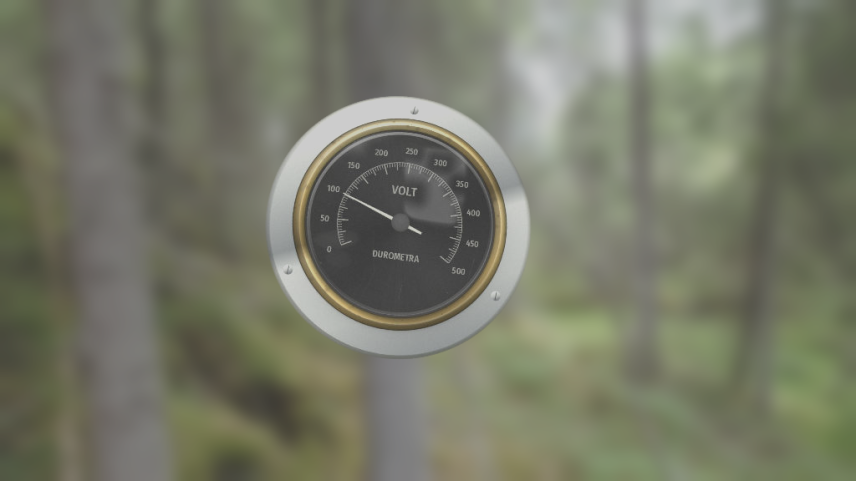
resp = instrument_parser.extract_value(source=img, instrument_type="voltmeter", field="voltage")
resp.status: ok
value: 100 V
